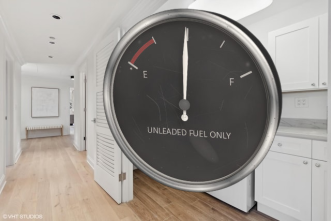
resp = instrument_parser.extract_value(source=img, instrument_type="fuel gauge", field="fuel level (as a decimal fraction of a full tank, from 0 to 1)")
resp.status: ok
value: 0.5
